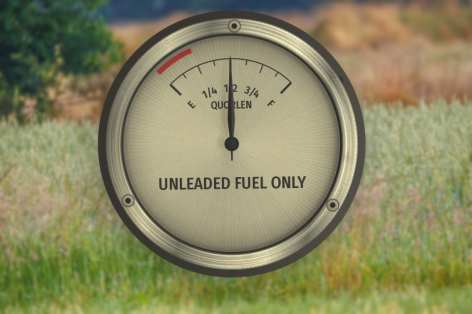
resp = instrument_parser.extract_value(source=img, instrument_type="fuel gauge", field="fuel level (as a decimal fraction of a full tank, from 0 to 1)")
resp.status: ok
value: 0.5
